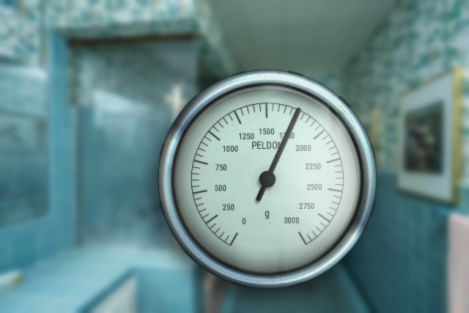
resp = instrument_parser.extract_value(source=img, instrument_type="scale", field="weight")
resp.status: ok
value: 1750 g
